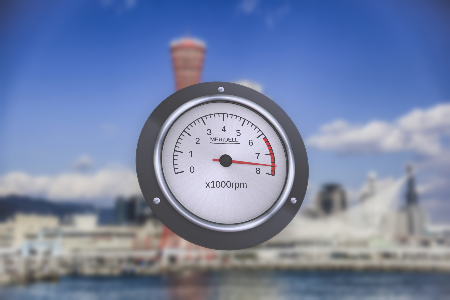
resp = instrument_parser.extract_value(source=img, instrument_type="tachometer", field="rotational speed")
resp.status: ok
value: 7600 rpm
